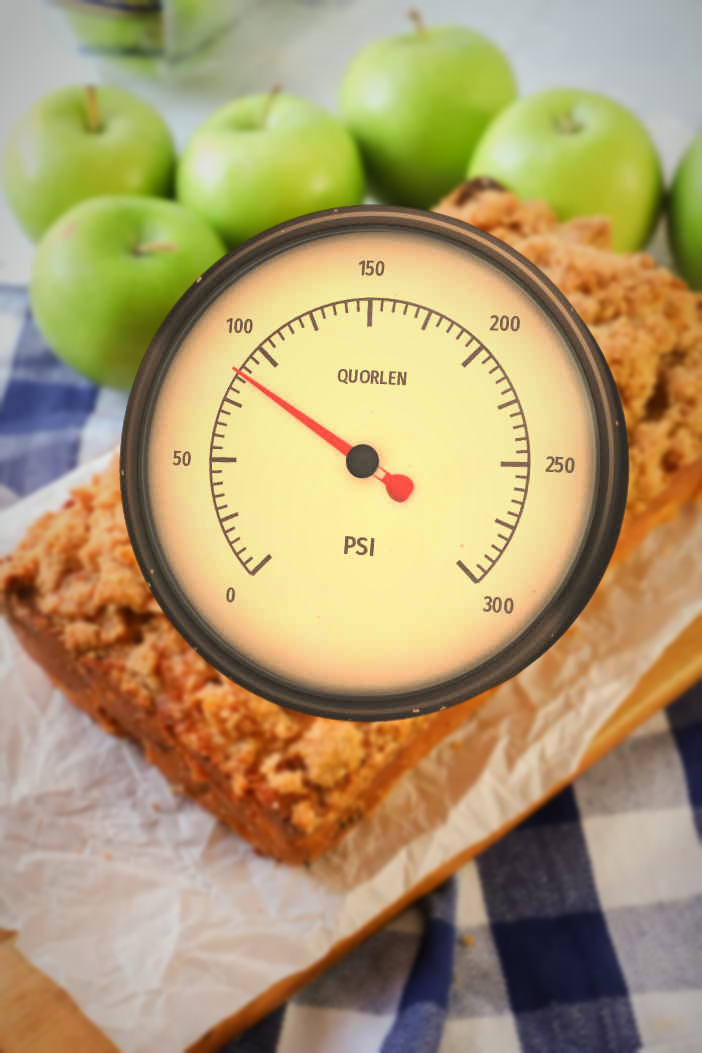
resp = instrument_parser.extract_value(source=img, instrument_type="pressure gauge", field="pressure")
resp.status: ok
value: 87.5 psi
